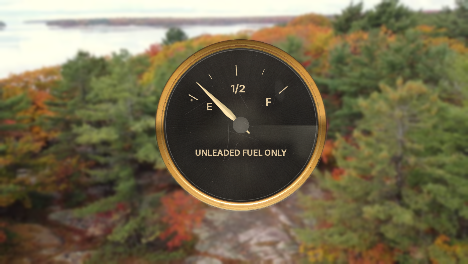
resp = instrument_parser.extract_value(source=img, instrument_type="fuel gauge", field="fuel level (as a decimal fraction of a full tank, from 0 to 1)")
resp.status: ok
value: 0.125
